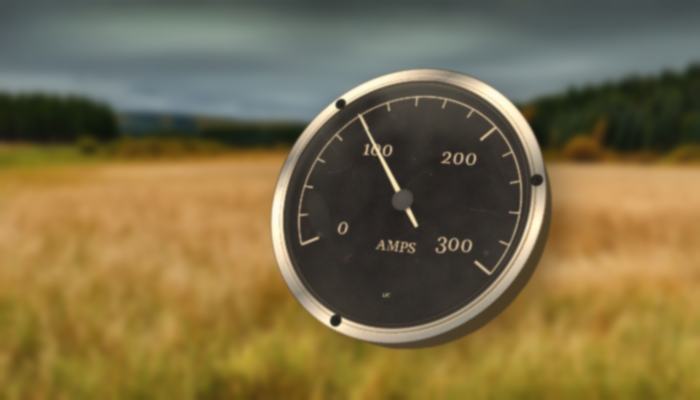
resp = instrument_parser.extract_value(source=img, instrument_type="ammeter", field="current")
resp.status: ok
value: 100 A
